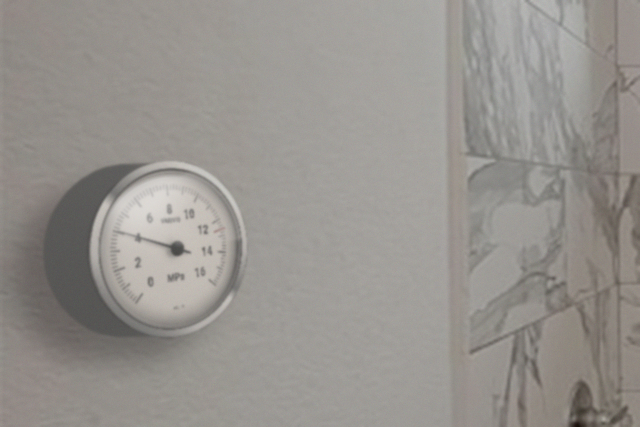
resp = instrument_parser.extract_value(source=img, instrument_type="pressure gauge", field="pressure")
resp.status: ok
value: 4 MPa
